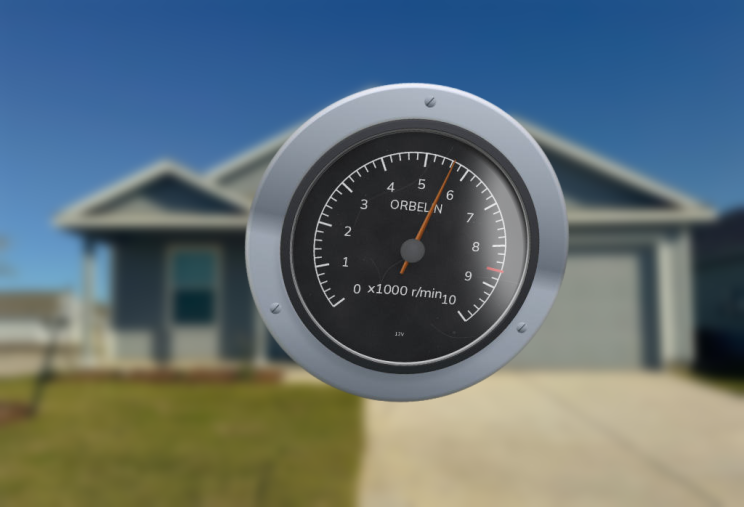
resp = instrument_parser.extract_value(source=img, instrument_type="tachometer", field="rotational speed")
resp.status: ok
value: 5600 rpm
